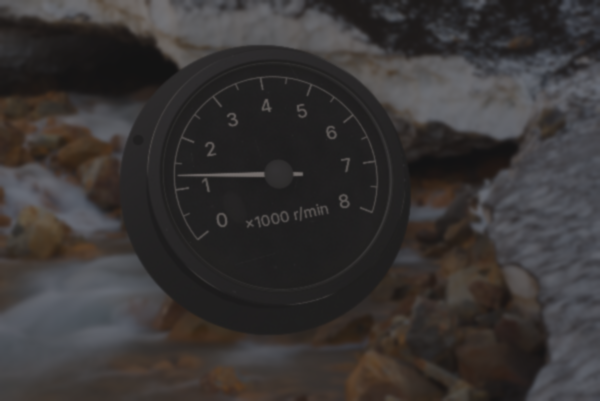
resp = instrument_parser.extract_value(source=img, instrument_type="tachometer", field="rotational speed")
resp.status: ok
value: 1250 rpm
